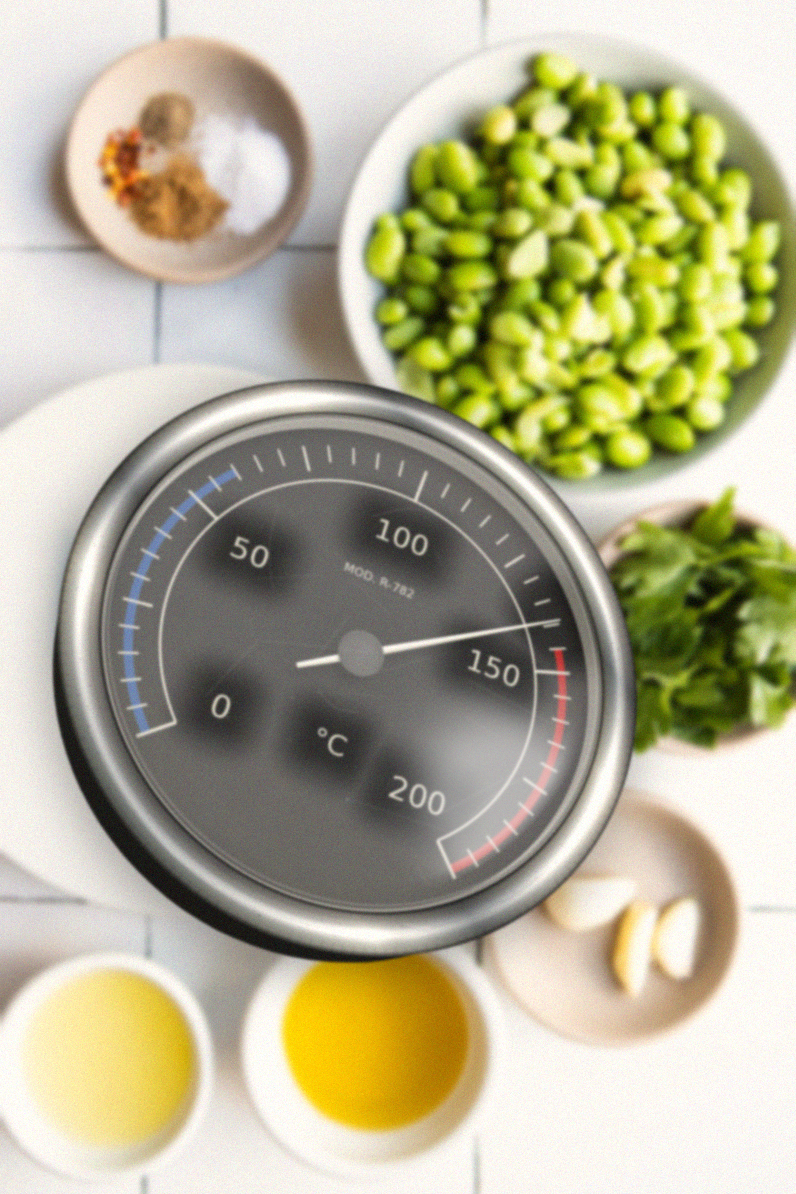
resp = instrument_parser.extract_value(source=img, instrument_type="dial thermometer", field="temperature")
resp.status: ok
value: 140 °C
